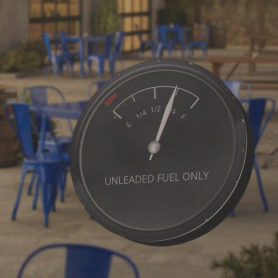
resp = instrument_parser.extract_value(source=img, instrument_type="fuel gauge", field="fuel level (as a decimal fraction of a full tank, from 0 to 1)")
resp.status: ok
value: 0.75
